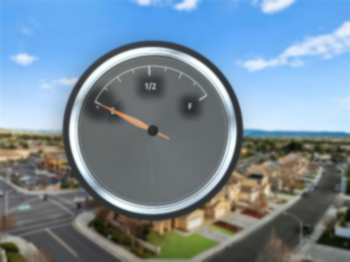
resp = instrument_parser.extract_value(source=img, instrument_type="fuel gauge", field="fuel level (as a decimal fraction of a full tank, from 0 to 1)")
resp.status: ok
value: 0
